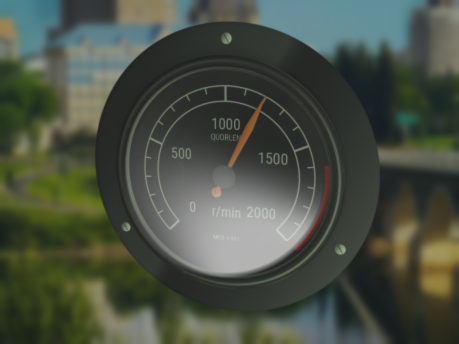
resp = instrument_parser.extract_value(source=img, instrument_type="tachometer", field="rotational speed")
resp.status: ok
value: 1200 rpm
